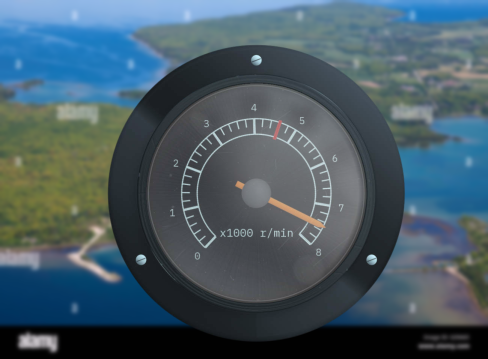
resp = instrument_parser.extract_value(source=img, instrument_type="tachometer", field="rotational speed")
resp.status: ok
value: 7500 rpm
